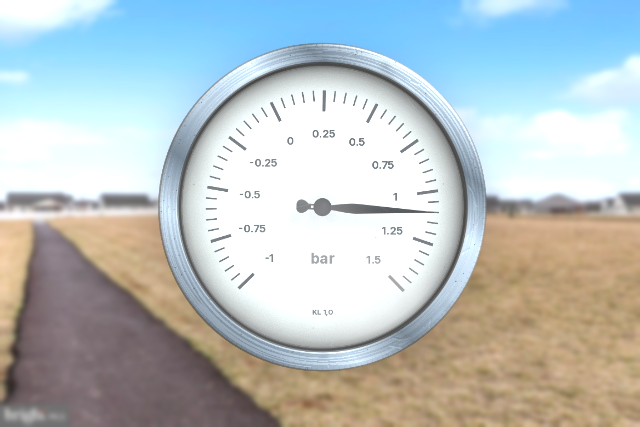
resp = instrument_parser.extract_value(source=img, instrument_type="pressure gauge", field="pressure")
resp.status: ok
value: 1.1 bar
